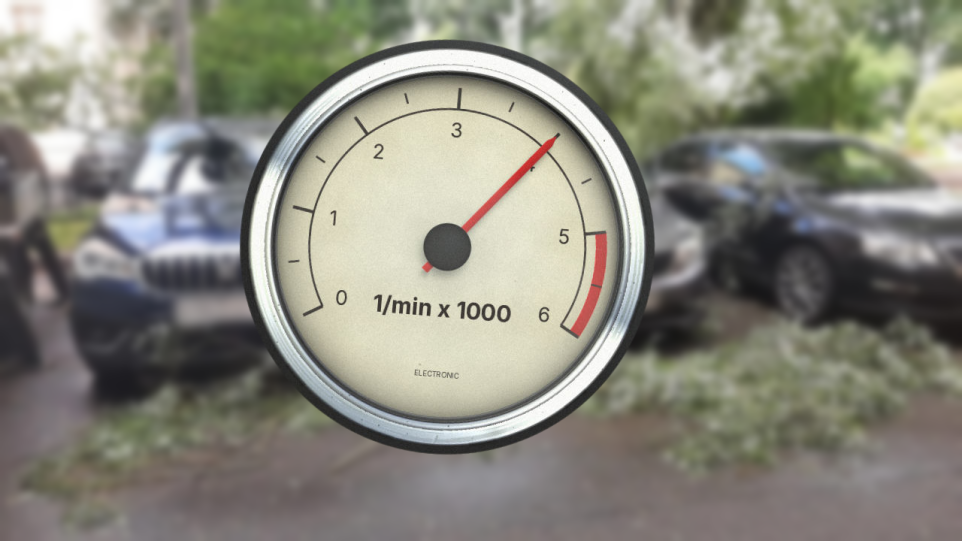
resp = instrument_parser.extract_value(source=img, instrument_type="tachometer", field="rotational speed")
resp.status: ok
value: 4000 rpm
